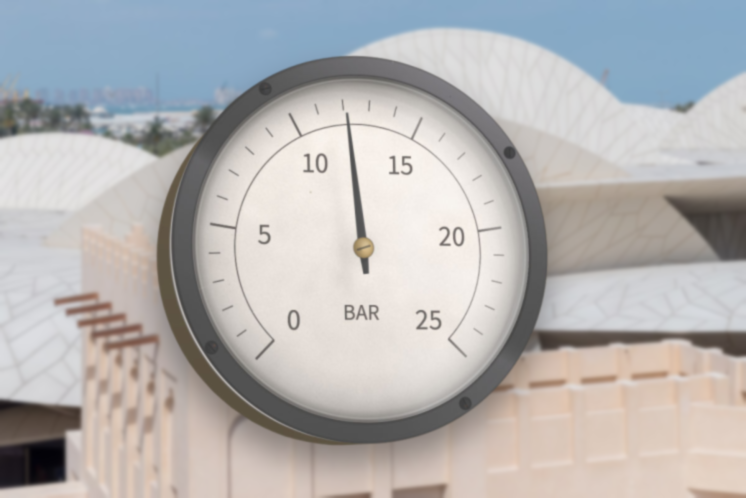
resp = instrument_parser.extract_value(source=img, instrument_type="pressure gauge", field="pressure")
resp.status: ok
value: 12 bar
